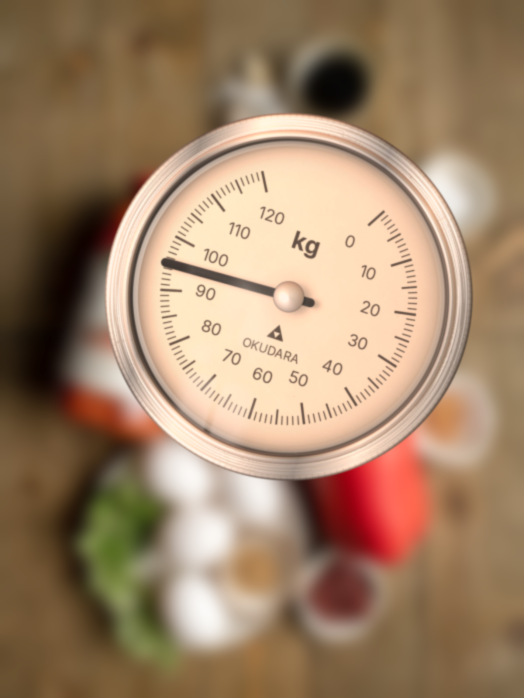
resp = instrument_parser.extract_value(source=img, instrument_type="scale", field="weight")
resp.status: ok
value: 95 kg
